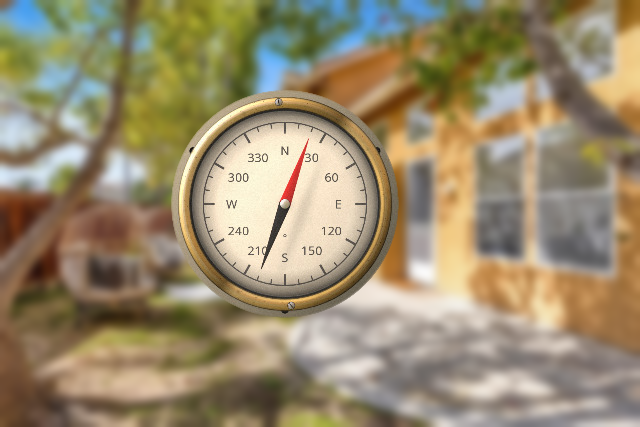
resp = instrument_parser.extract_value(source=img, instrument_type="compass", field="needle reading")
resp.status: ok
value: 20 °
